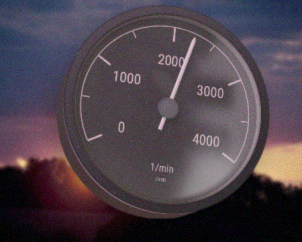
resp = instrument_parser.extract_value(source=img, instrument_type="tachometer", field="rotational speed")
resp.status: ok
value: 2250 rpm
